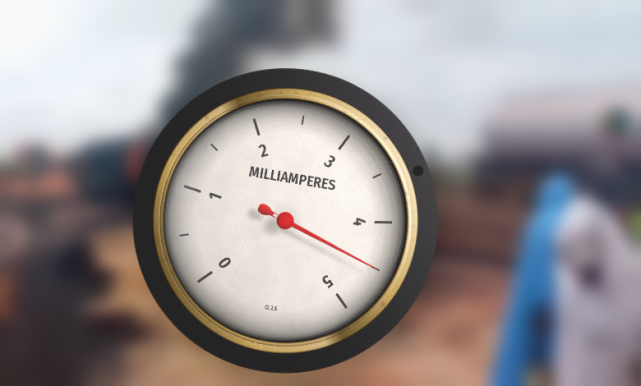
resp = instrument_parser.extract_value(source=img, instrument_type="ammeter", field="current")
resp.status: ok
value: 4.5 mA
